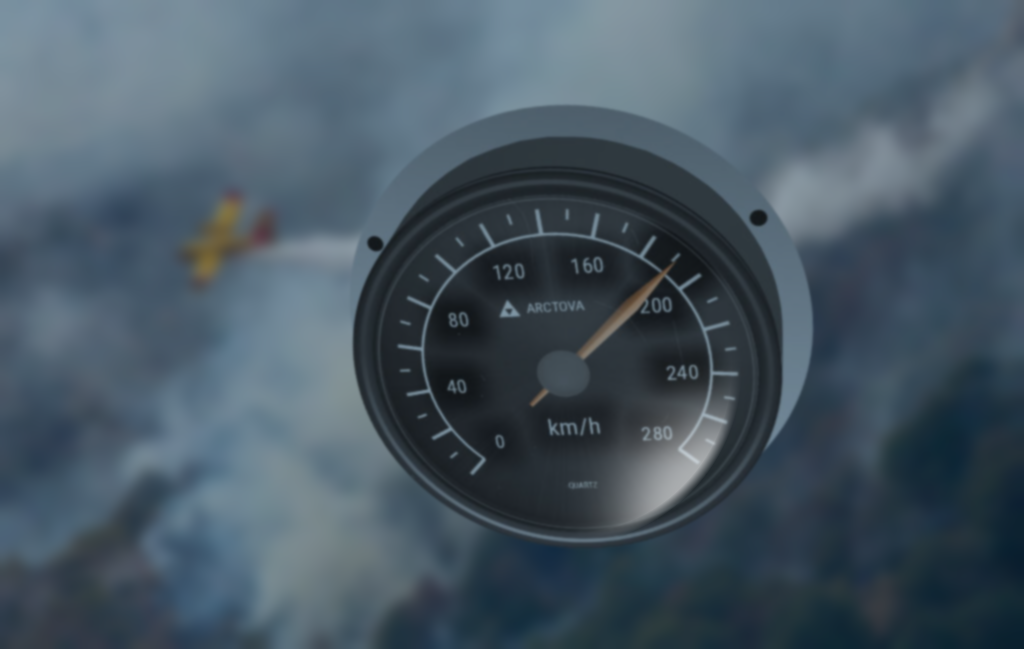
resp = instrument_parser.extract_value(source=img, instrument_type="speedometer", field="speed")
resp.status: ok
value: 190 km/h
